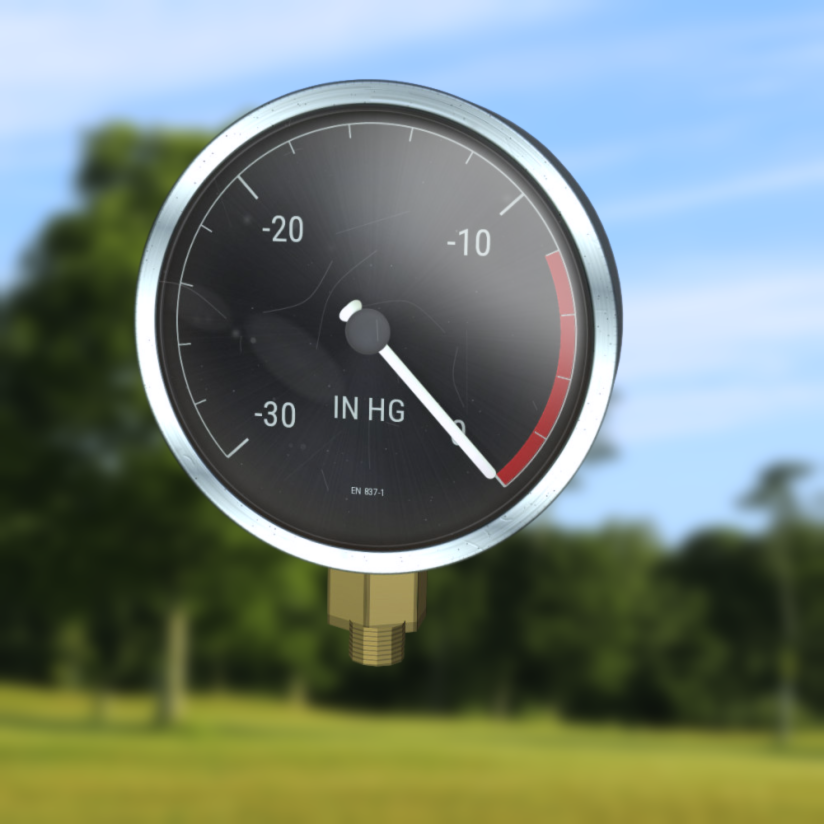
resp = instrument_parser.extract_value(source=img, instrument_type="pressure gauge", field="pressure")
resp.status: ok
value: 0 inHg
